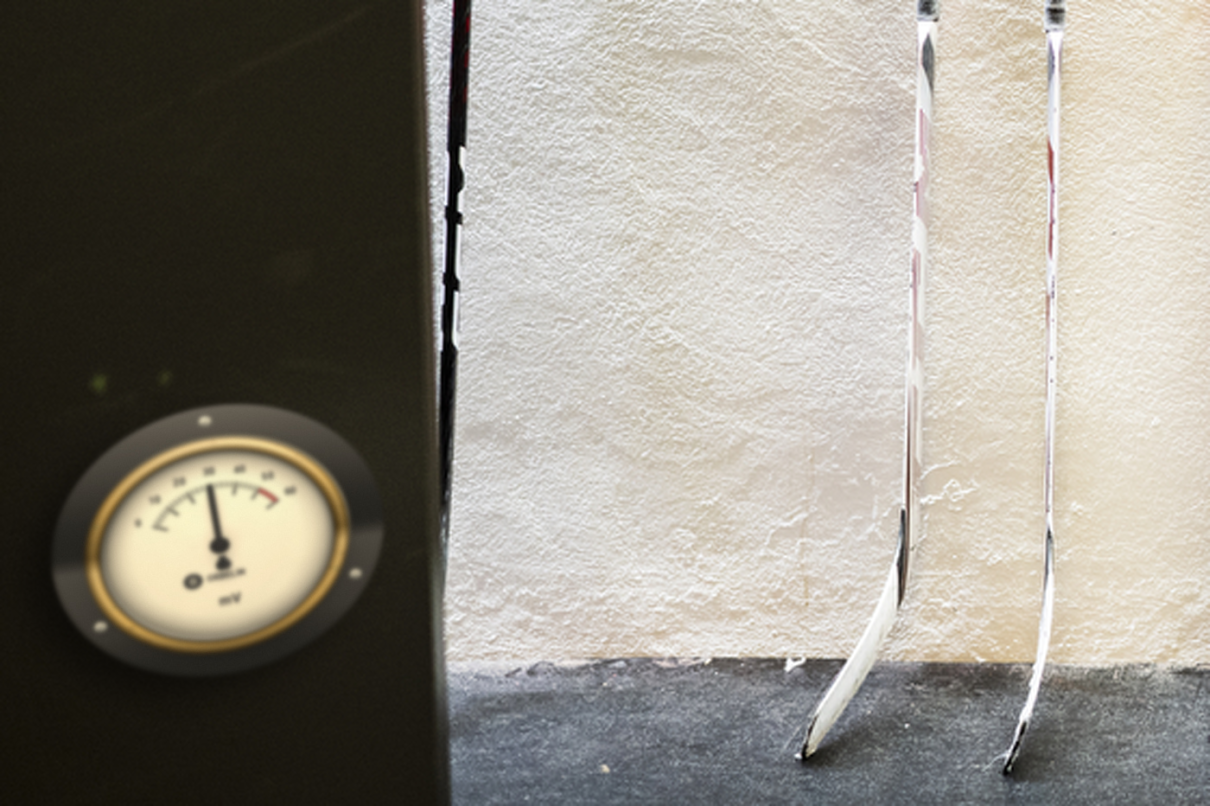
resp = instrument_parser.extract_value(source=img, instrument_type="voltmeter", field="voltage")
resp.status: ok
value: 30 mV
